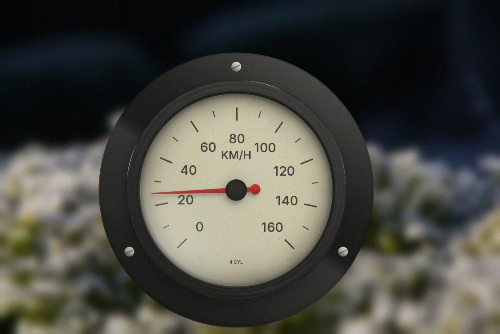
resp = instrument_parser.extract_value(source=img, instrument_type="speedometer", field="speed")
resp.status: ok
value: 25 km/h
